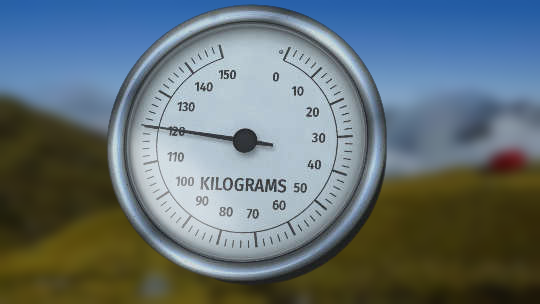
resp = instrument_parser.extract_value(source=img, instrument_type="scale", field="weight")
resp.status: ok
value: 120 kg
